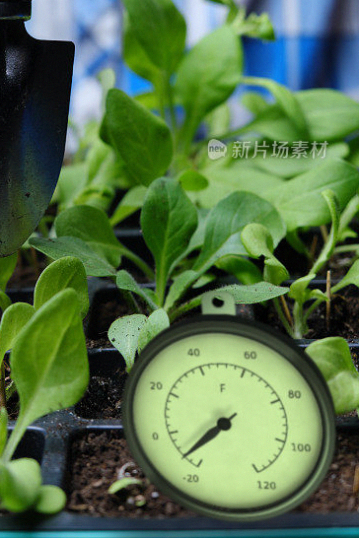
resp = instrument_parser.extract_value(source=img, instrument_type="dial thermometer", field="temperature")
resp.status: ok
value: -12 °F
